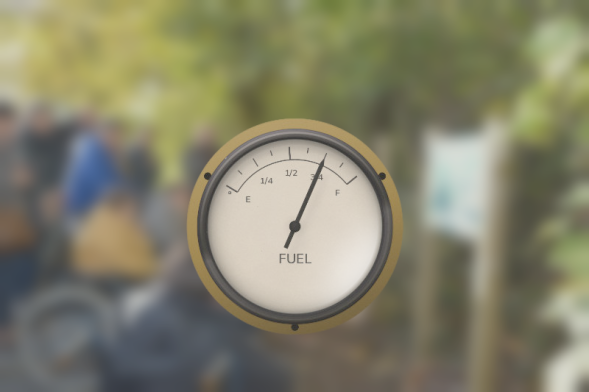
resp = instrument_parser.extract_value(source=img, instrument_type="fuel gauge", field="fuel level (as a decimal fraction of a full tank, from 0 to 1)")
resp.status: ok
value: 0.75
